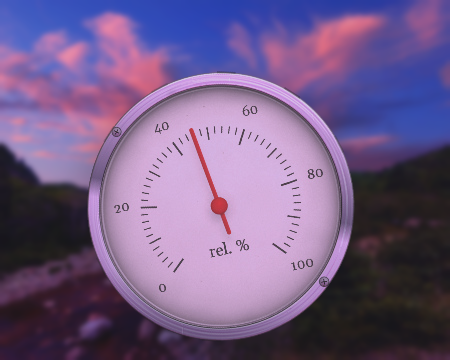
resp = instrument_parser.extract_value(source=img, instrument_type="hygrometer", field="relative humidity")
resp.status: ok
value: 46 %
